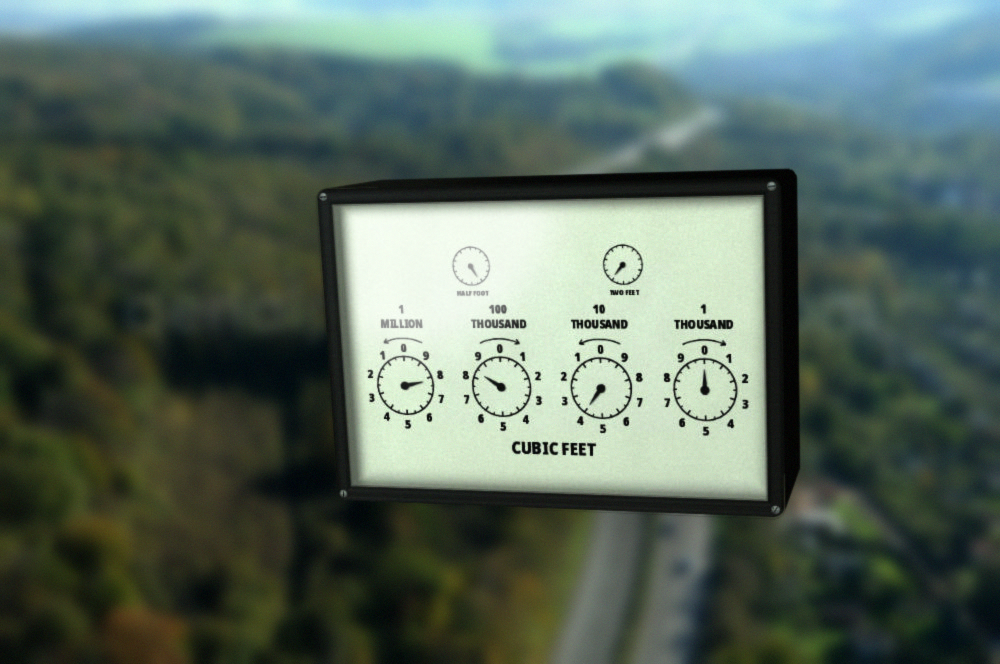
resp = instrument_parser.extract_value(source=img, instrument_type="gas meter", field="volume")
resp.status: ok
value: 784000 ft³
